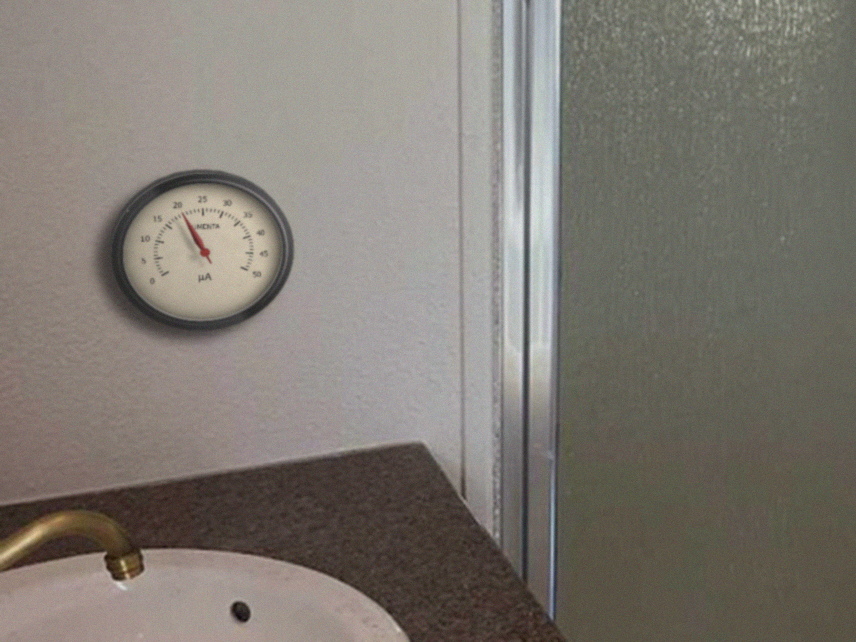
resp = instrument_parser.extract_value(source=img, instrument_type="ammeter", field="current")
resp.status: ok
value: 20 µA
